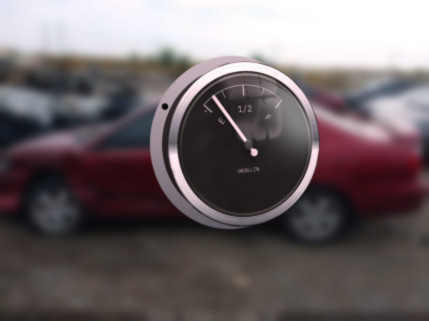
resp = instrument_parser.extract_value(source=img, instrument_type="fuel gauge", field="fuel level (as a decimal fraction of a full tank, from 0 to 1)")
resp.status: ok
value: 0.125
